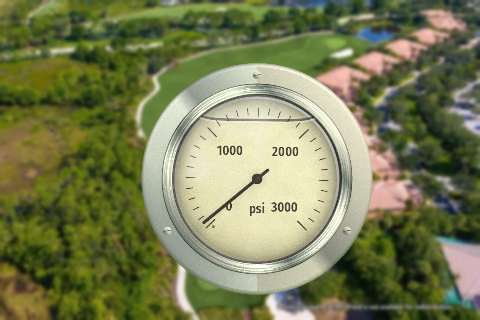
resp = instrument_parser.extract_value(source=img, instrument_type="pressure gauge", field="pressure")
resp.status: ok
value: 50 psi
